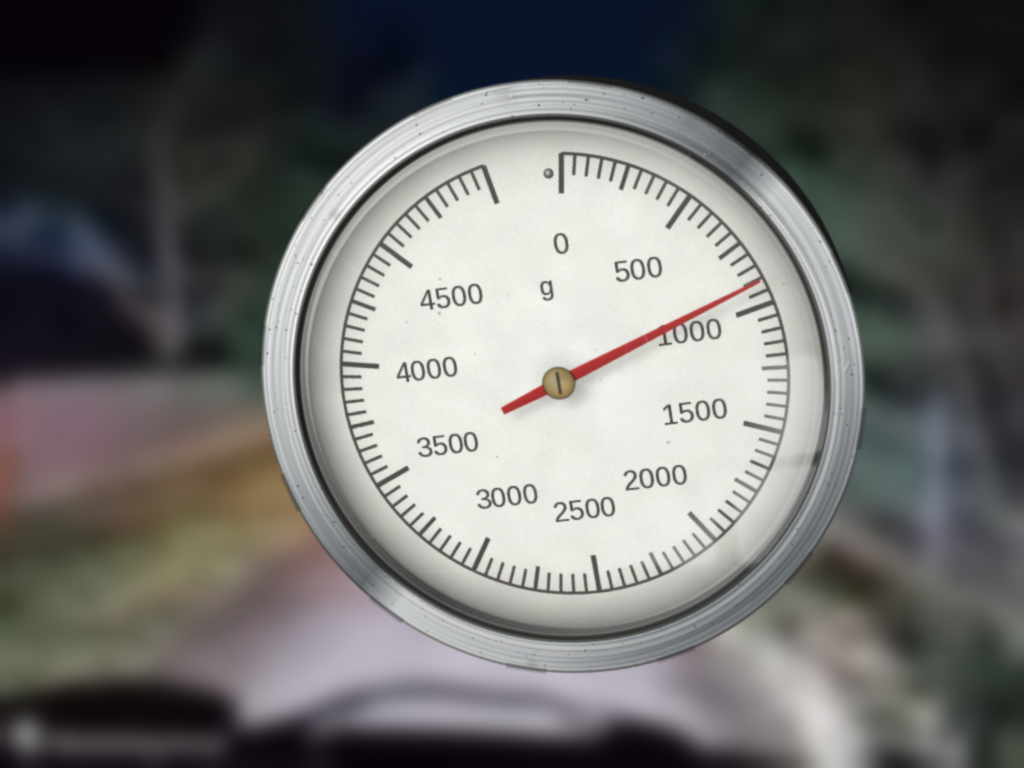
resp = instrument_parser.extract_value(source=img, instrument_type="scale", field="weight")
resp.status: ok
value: 900 g
